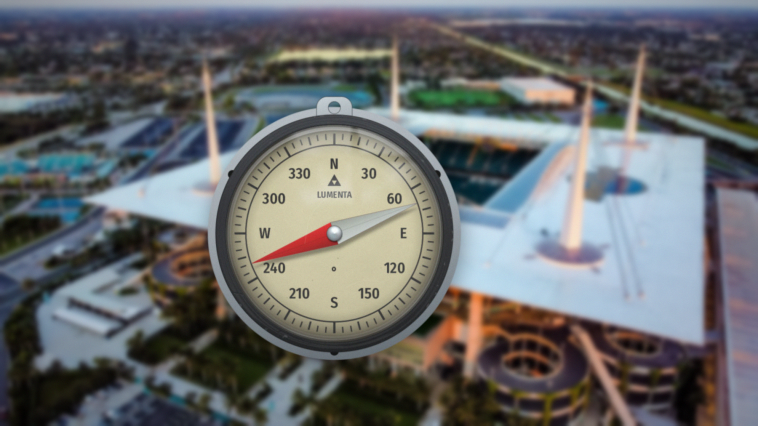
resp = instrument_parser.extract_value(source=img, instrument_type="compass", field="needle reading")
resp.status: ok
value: 250 °
